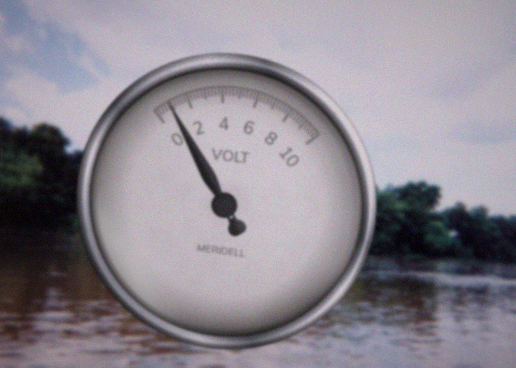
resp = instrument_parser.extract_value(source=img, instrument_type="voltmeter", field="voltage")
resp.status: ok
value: 1 V
